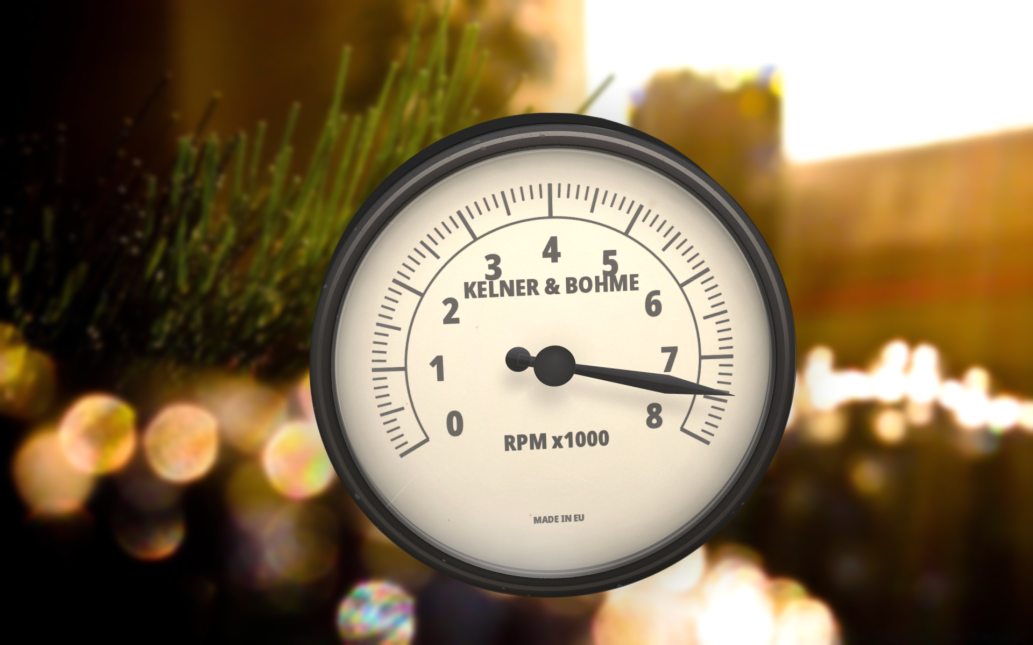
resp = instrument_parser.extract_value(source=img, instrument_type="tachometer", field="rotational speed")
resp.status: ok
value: 7400 rpm
